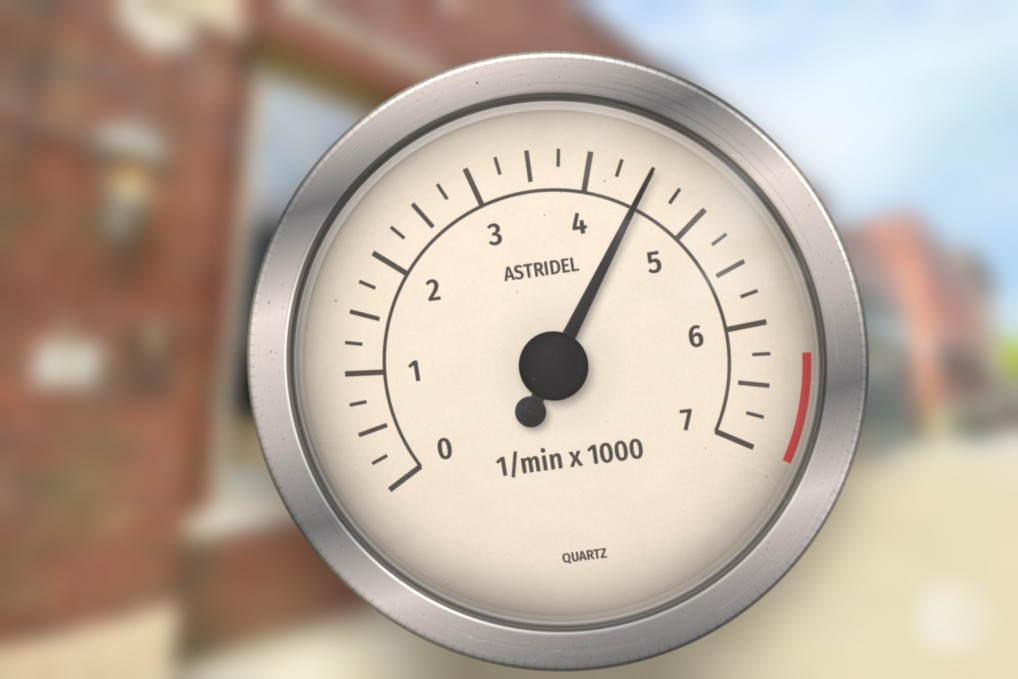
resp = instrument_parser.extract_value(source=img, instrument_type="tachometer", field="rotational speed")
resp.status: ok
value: 4500 rpm
